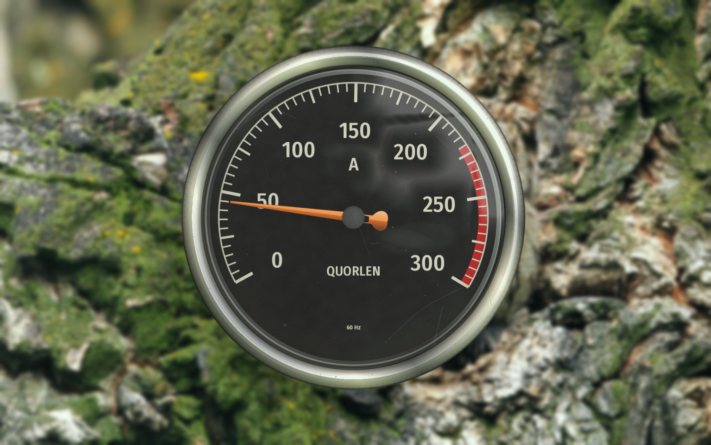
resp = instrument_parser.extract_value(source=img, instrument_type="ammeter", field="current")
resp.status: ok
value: 45 A
